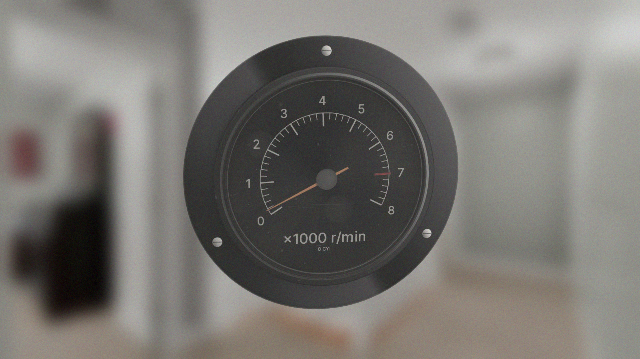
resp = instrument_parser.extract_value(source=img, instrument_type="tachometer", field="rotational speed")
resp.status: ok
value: 200 rpm
